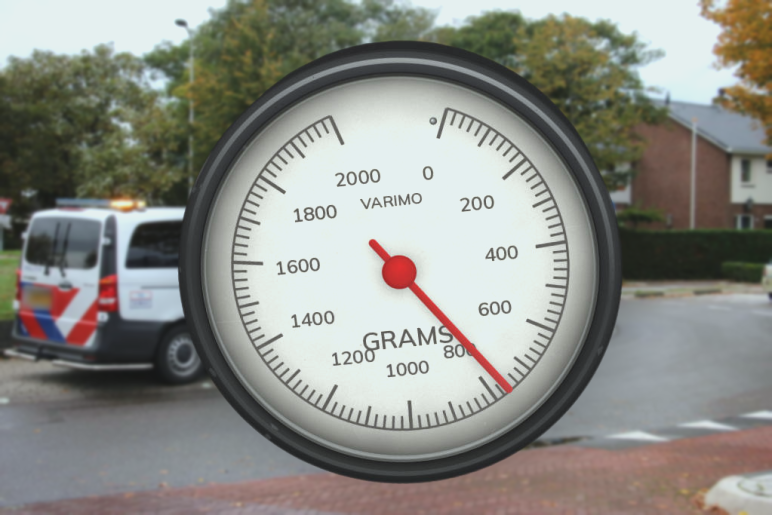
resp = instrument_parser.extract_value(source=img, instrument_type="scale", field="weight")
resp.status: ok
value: 760 g
